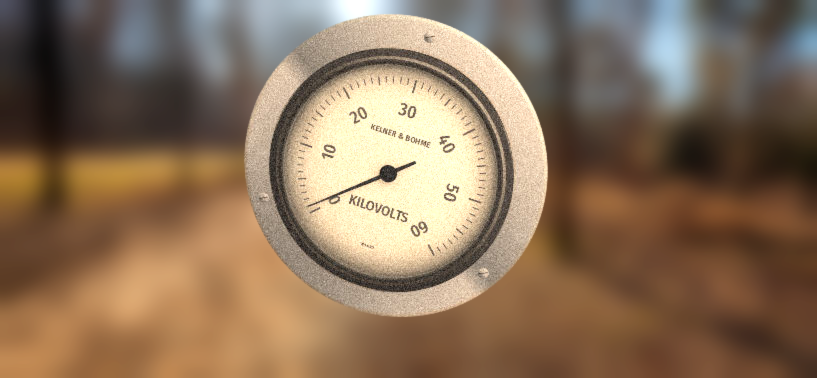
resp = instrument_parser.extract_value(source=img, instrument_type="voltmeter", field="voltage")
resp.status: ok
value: 1 kV
